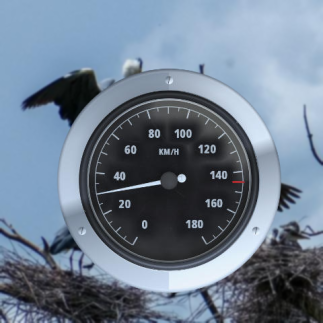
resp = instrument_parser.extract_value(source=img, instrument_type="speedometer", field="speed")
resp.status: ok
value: 30 km/h
